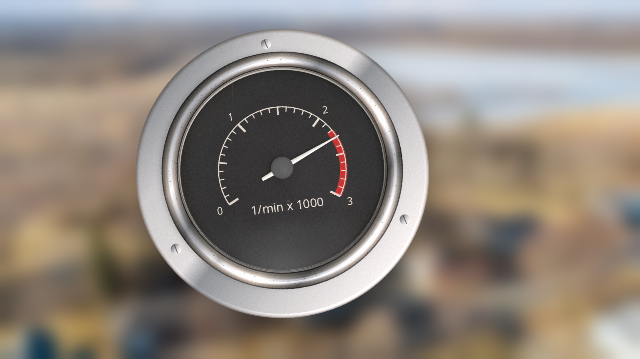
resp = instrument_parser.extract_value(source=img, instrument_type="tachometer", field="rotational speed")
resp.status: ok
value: 2300 rpm
